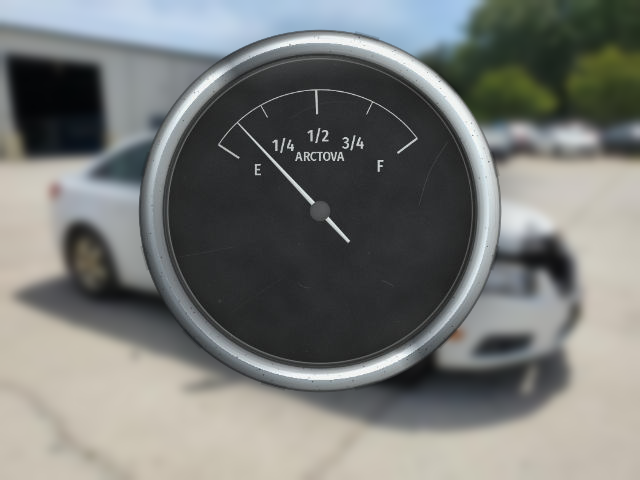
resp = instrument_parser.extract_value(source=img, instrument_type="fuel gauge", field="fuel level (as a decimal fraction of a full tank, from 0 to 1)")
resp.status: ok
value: 0.125
